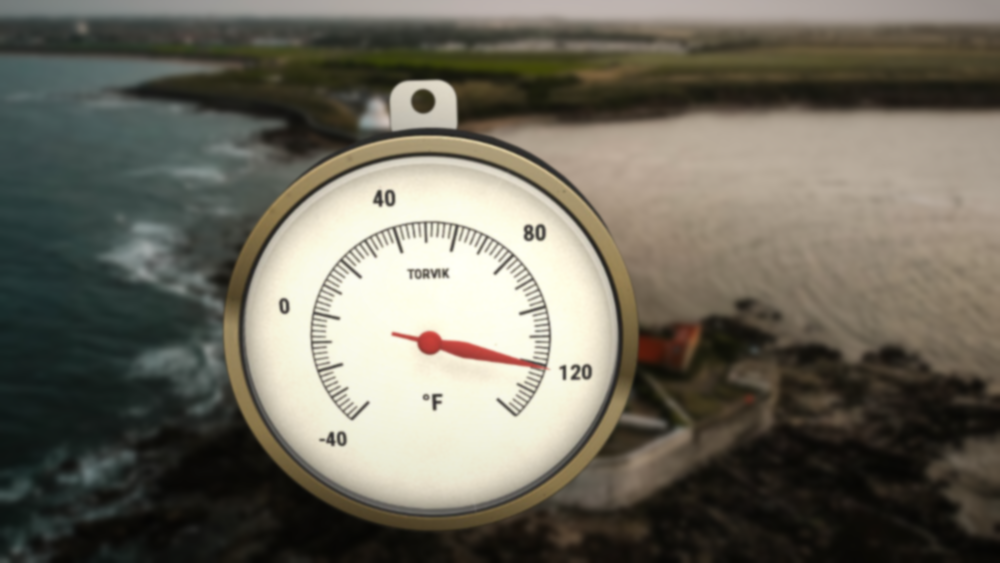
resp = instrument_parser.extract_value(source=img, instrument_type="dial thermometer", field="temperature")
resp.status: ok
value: 120 °F
